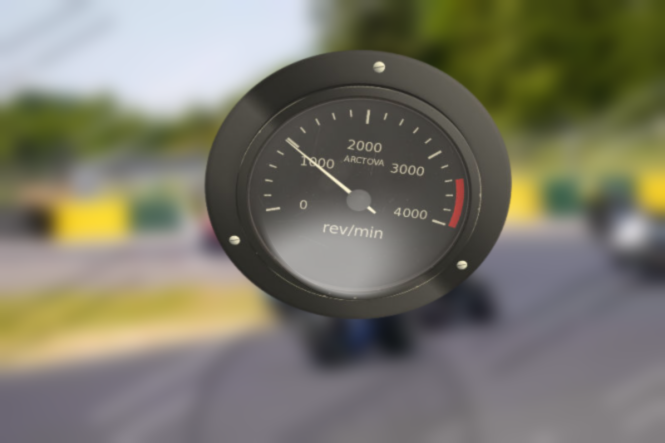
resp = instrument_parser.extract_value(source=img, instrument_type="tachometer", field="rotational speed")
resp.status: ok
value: 1000 rpm
